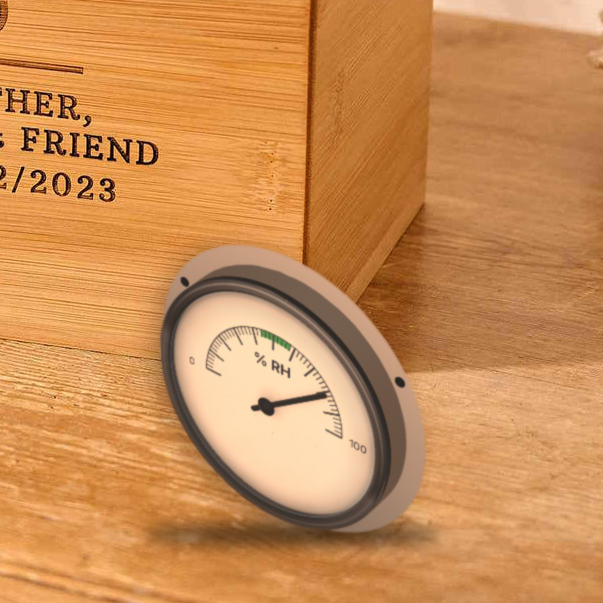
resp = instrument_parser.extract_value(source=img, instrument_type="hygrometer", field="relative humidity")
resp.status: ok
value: 80 %
